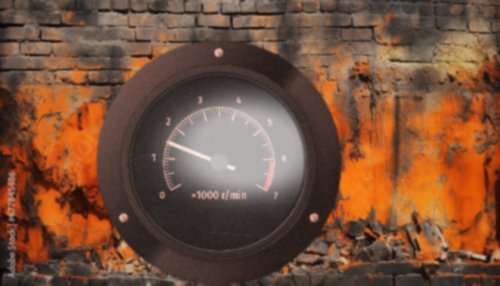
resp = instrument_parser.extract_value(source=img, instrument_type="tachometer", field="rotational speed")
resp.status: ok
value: 1500 rpm
